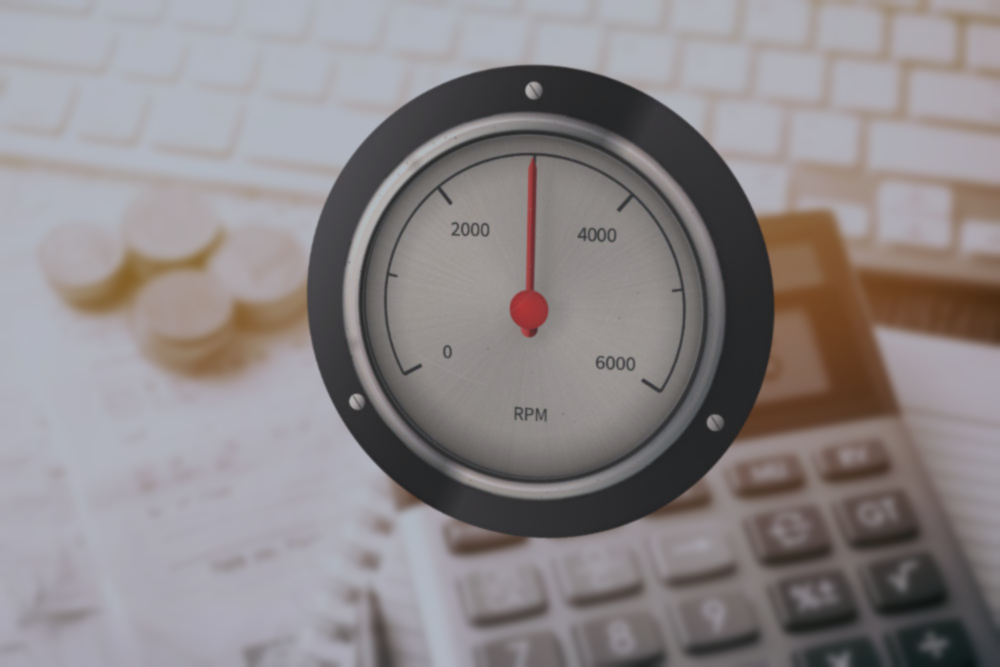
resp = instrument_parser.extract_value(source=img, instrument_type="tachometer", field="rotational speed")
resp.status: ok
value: 3000 rpm
